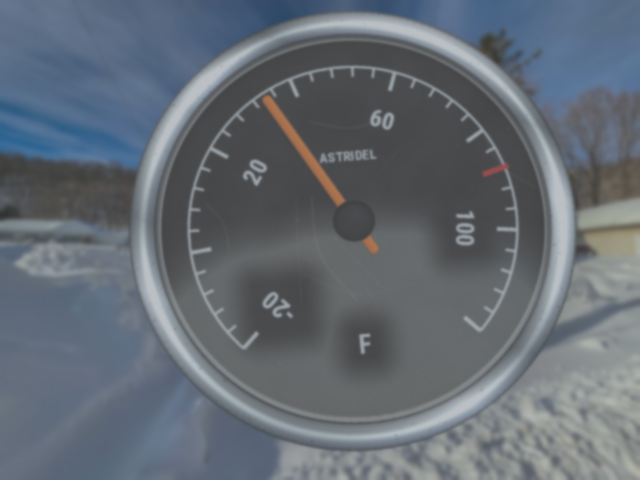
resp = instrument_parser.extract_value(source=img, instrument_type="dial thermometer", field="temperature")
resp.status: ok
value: 34 °F
